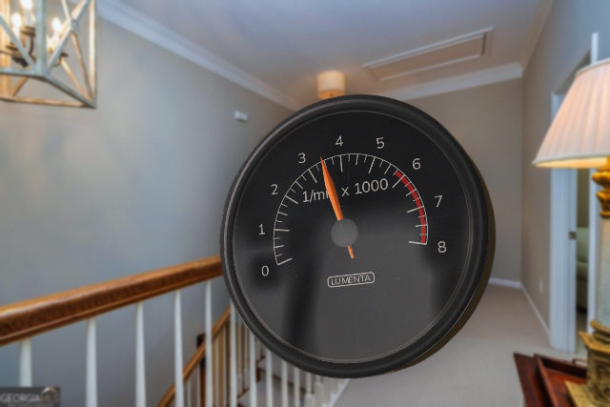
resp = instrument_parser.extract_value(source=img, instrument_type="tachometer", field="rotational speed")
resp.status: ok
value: 3500 rpm
